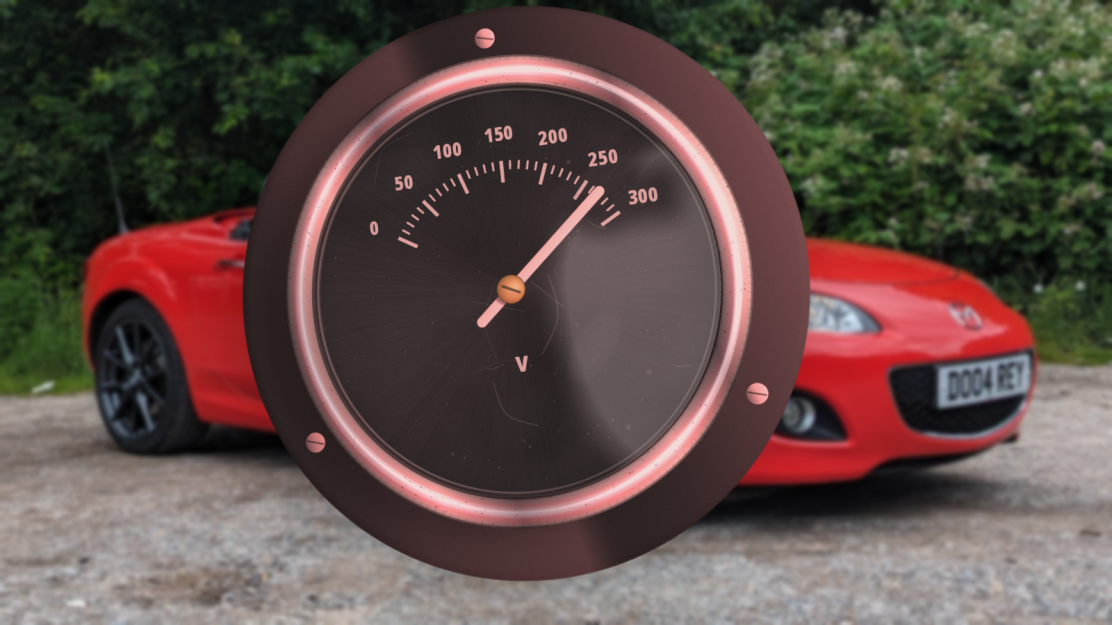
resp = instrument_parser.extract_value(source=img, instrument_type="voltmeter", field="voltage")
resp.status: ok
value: 270 V
